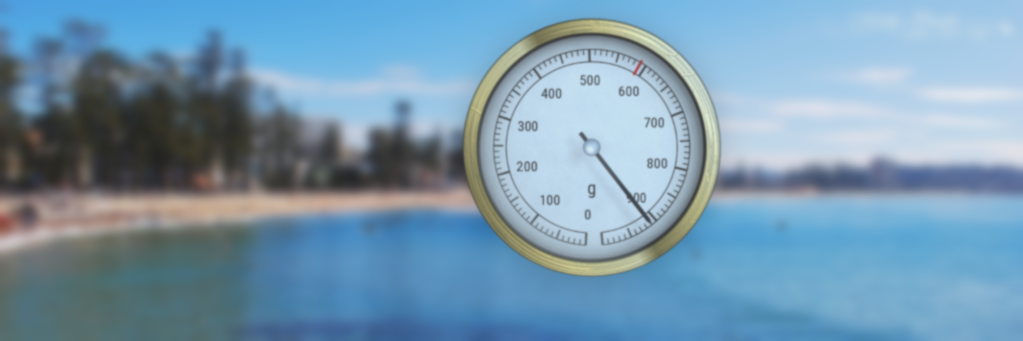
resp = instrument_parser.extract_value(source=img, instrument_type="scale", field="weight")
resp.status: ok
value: 910 g
